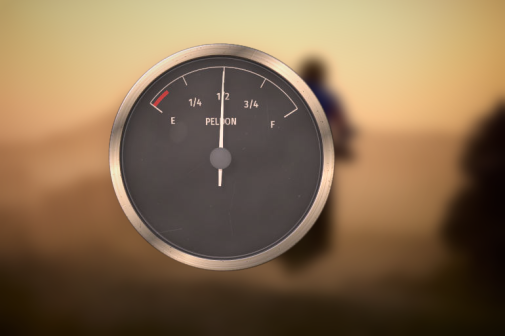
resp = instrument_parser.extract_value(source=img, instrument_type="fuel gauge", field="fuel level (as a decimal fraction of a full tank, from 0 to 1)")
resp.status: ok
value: 0.5
